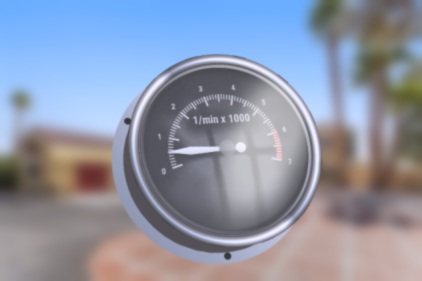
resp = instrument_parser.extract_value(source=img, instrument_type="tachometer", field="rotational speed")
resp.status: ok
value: 500 rpm
